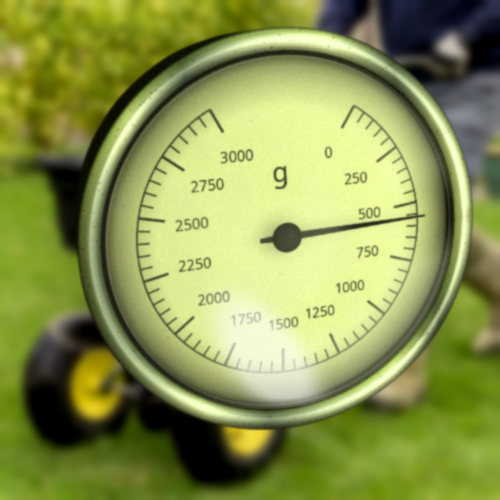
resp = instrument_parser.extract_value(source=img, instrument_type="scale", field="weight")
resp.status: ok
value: 550 g
